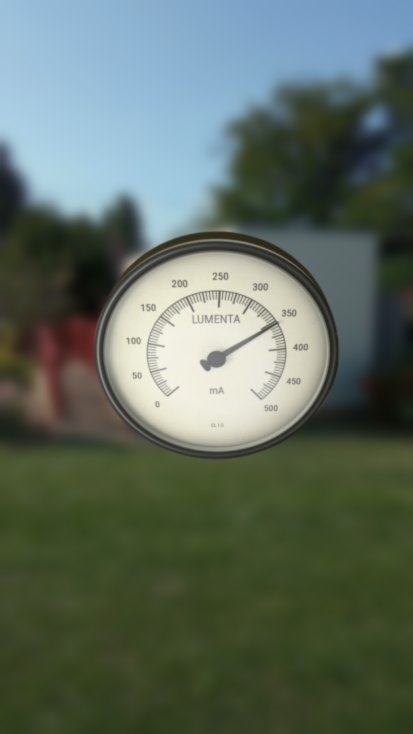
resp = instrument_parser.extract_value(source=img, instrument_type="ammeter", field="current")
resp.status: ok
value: 350 mA
